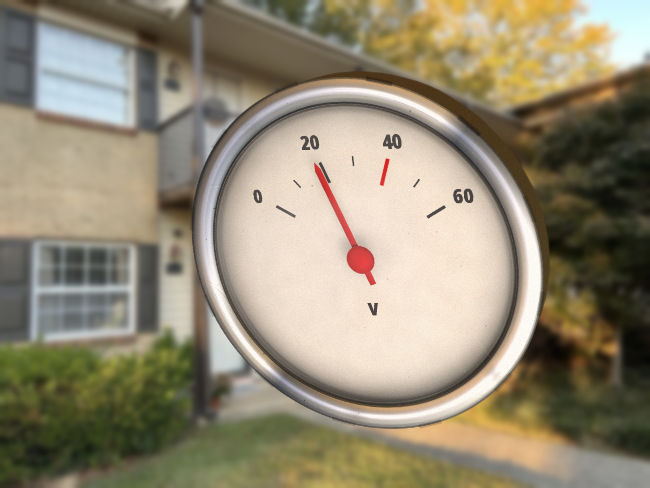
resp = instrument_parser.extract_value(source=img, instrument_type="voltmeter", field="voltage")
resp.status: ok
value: 20 V
